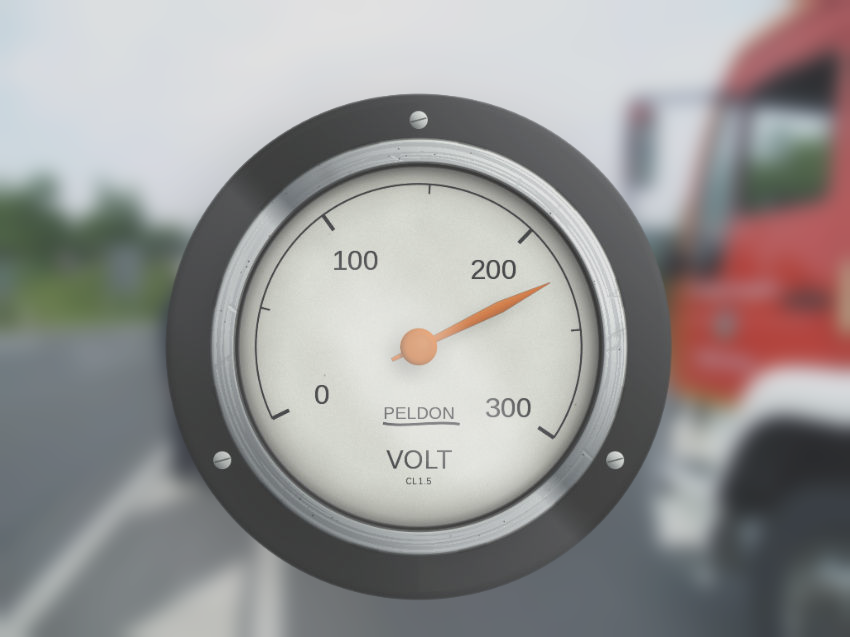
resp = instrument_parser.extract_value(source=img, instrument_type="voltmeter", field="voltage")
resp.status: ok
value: 225 V
